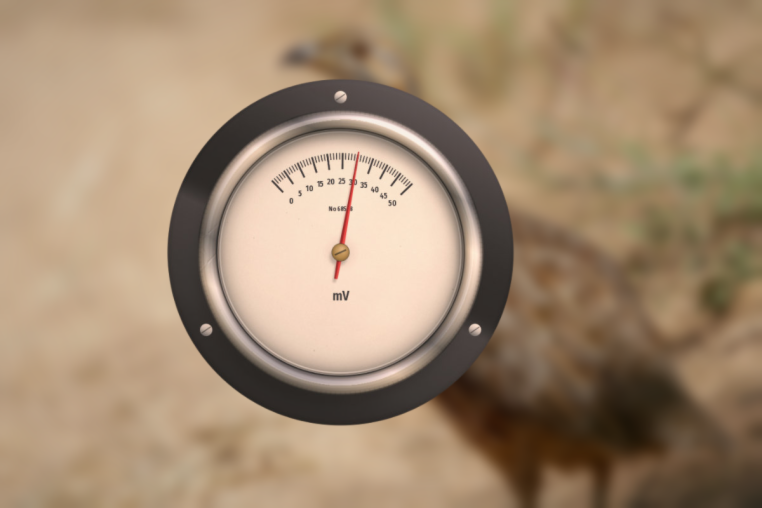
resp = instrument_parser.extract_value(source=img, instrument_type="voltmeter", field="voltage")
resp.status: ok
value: 30 mV
